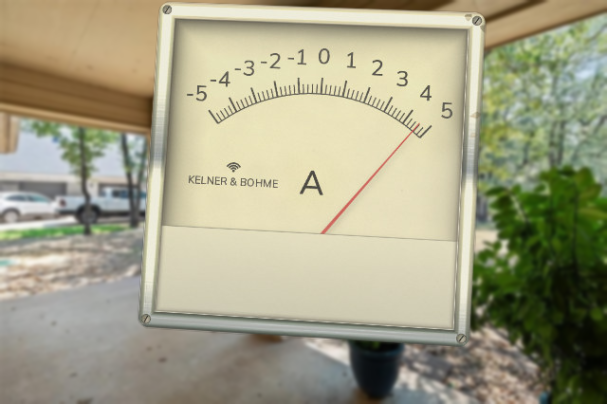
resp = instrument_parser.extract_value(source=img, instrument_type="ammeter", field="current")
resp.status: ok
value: 4.6 A
